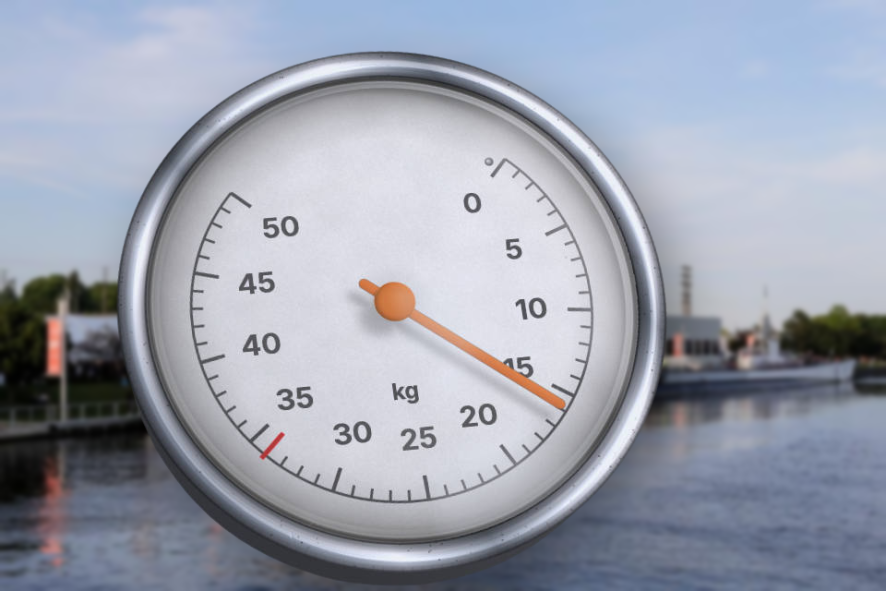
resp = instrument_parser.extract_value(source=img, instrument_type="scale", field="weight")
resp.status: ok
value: 16 kg
